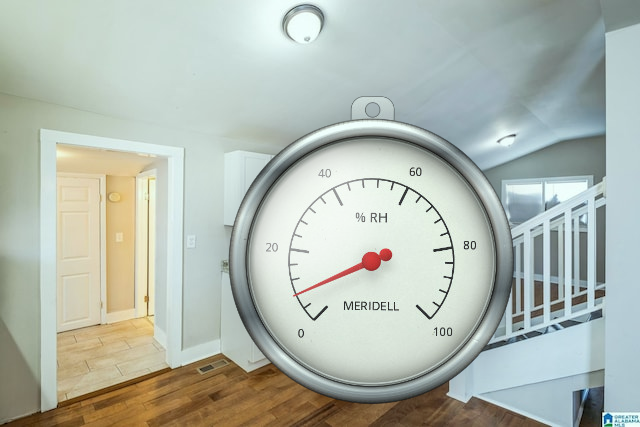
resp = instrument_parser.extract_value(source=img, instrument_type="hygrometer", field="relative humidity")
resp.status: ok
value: 8 %
